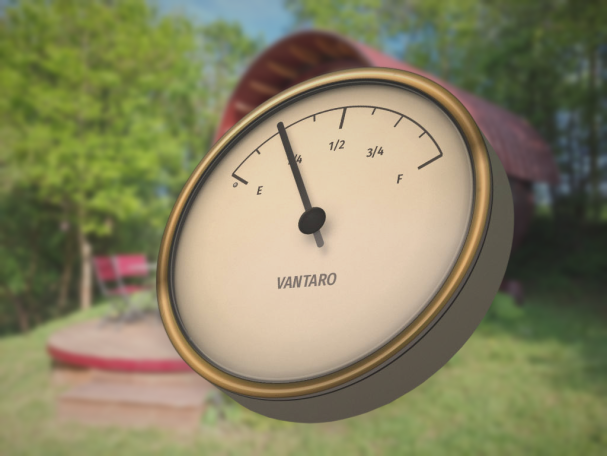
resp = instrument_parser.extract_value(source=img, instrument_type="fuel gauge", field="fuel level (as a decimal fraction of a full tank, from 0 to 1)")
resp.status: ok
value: 0.25
